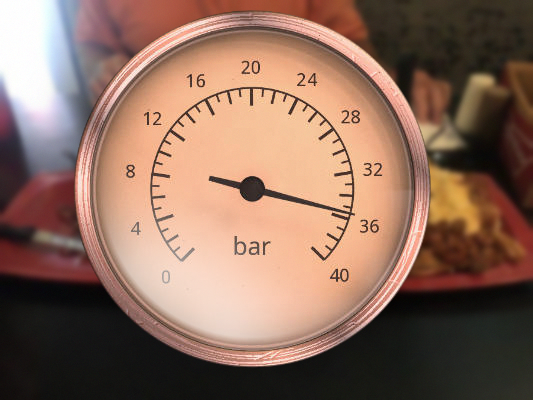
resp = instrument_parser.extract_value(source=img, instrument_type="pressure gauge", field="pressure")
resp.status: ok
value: 35.5 bar
